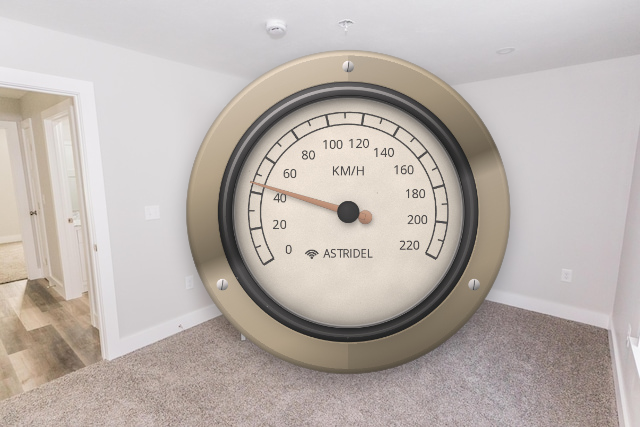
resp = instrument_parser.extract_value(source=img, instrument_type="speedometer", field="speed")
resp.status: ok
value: 45 km/h
